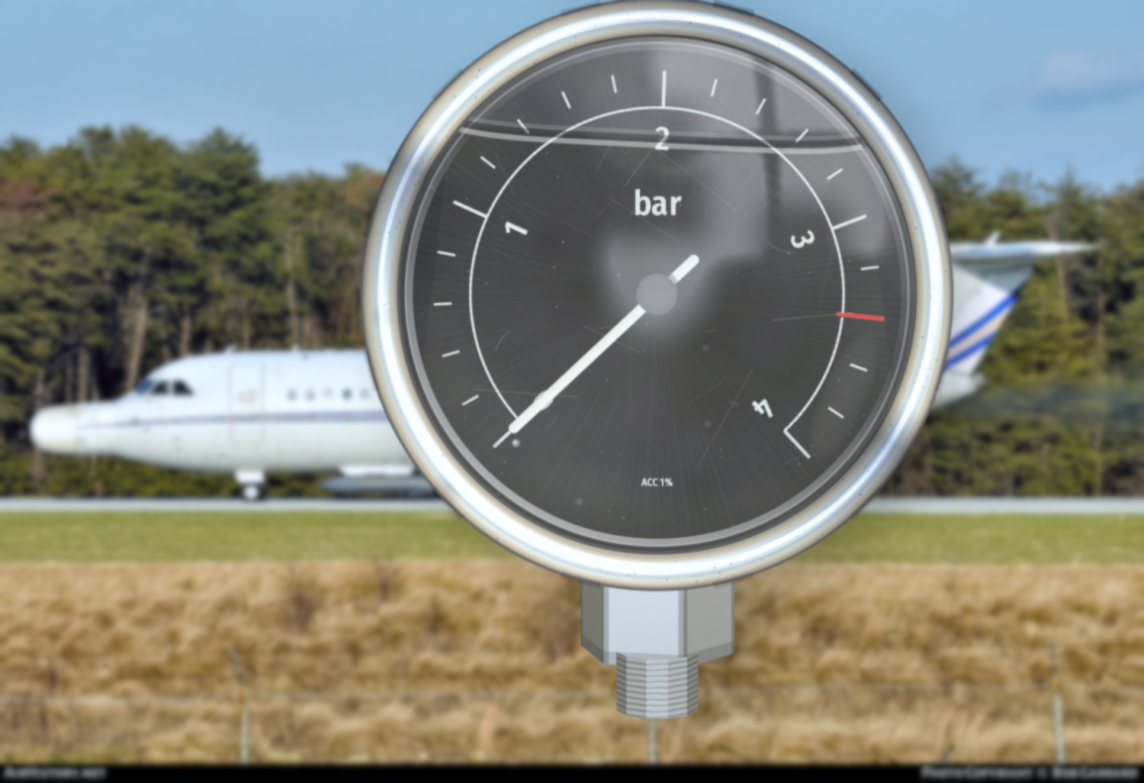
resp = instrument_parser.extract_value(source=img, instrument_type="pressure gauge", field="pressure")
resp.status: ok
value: 0 bar
